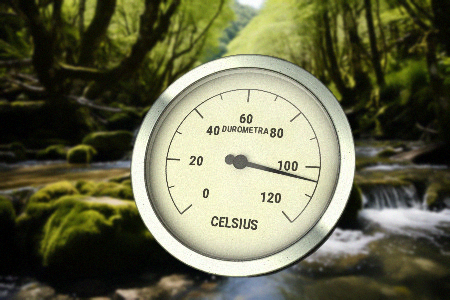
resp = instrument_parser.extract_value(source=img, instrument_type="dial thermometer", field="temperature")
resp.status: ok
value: 105 °C
